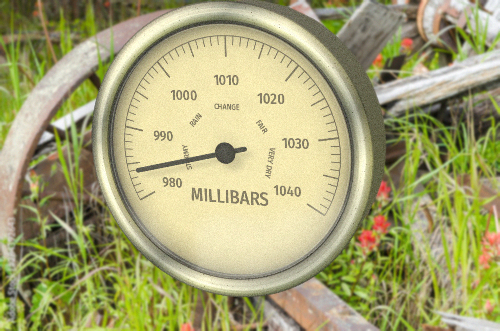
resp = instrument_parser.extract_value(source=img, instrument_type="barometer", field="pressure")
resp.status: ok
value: 984 mbar
